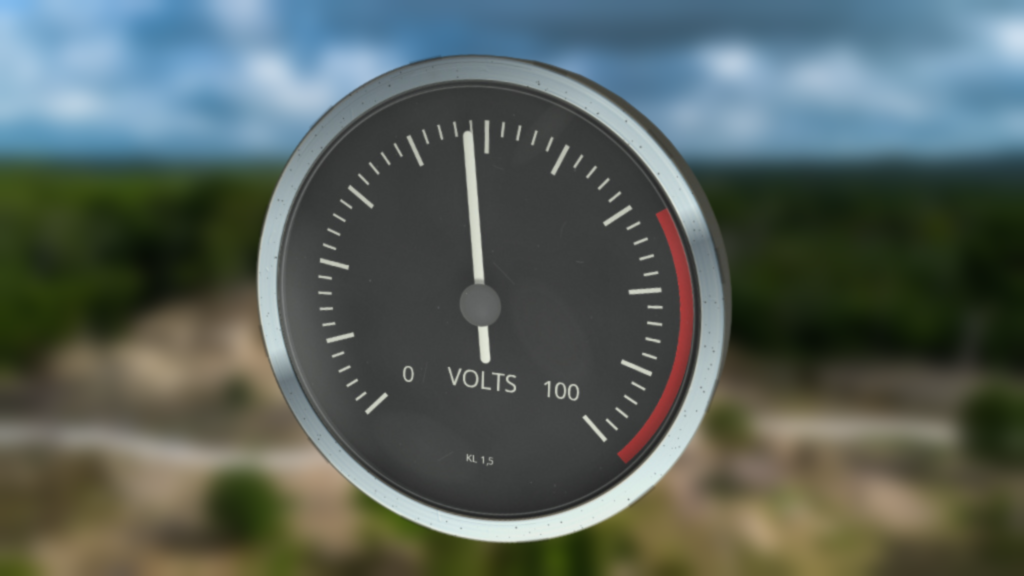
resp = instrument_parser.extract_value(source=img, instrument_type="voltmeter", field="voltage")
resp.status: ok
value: 48 V
